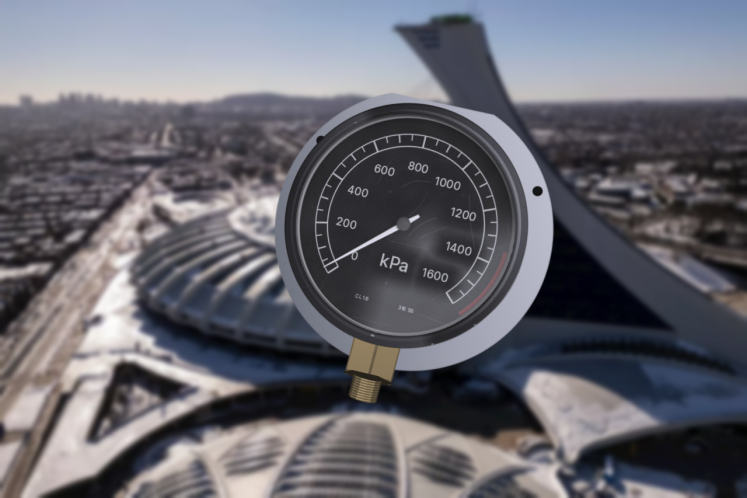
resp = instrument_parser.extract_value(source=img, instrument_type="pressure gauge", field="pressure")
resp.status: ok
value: 25 kPa
